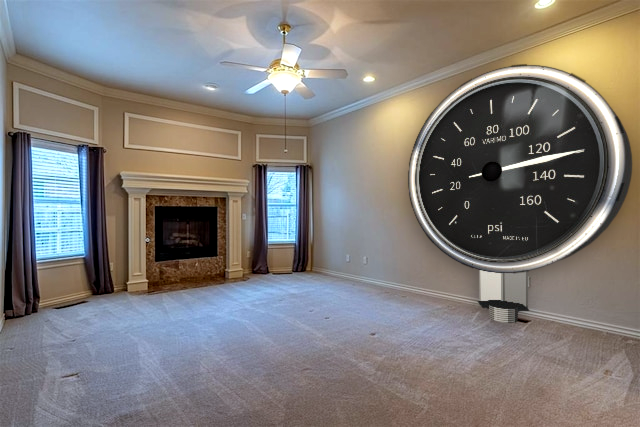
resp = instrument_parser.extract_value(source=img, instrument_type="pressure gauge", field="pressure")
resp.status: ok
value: 130 psi
